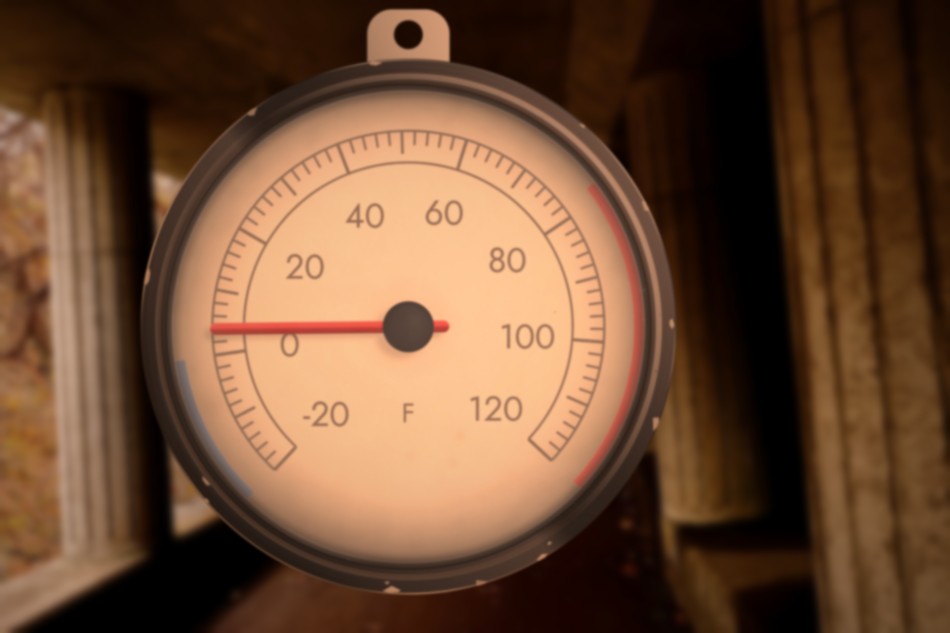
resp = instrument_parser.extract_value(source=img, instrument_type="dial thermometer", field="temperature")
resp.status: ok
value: 4 °F
